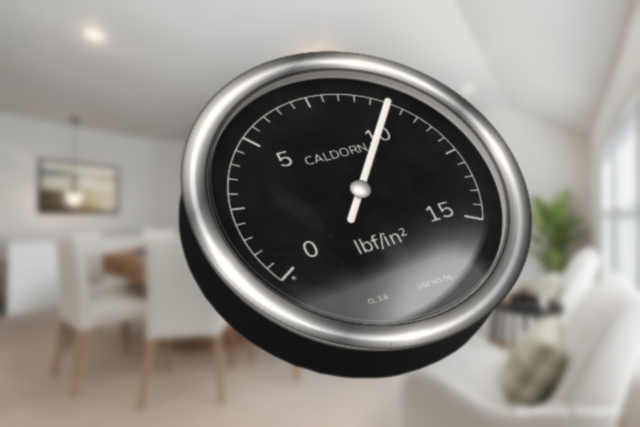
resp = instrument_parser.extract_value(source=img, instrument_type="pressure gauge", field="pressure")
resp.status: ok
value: 10 psi
